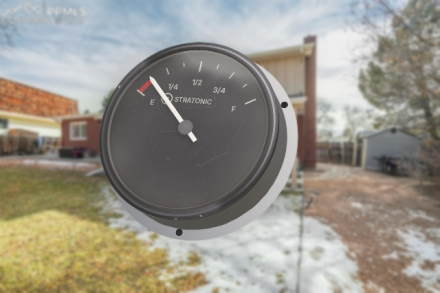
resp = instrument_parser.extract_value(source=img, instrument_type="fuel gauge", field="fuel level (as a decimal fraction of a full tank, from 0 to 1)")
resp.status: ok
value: 0.125
